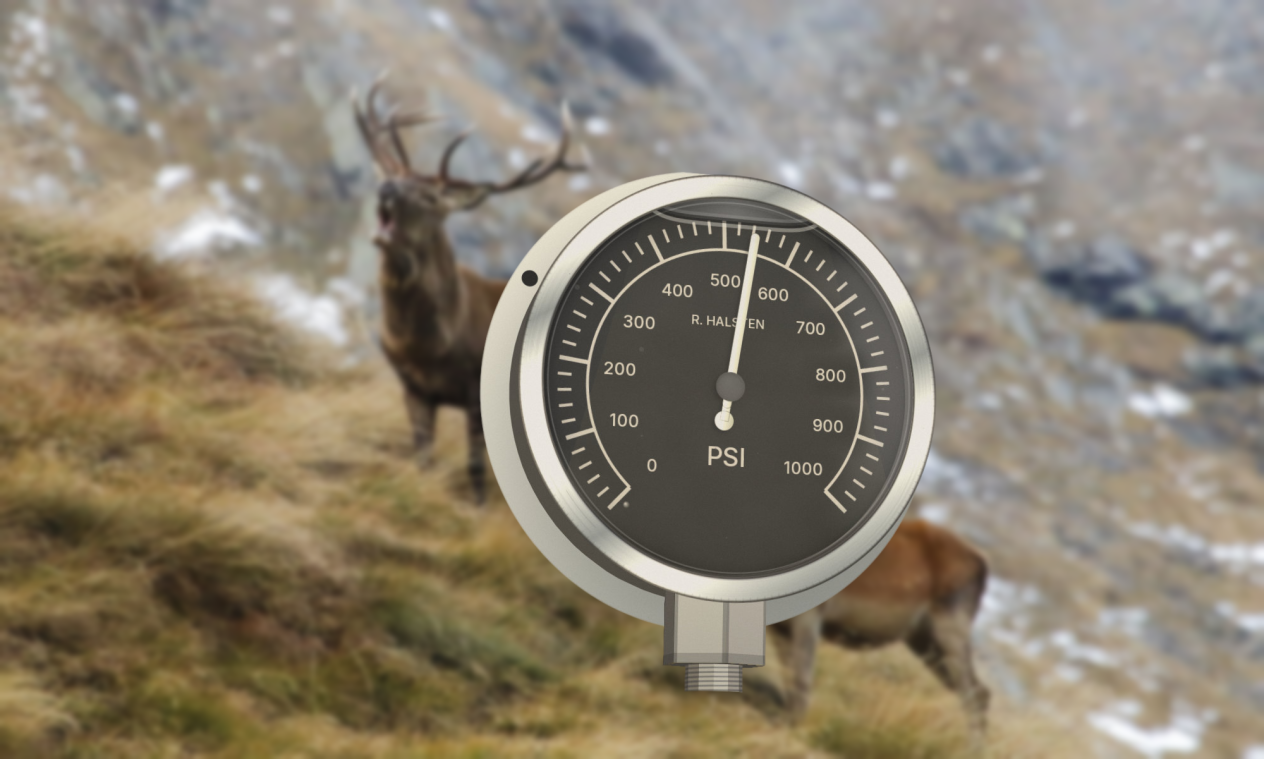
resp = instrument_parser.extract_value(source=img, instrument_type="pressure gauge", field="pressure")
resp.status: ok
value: 540 psi
